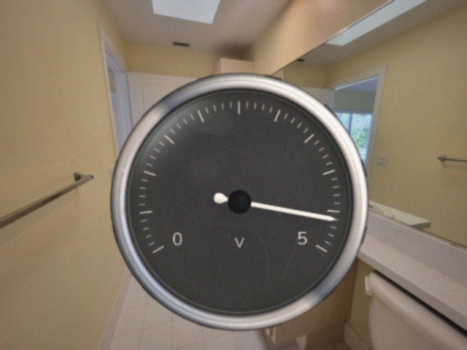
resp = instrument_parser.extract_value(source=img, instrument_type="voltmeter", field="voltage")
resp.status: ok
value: 4.6 V
